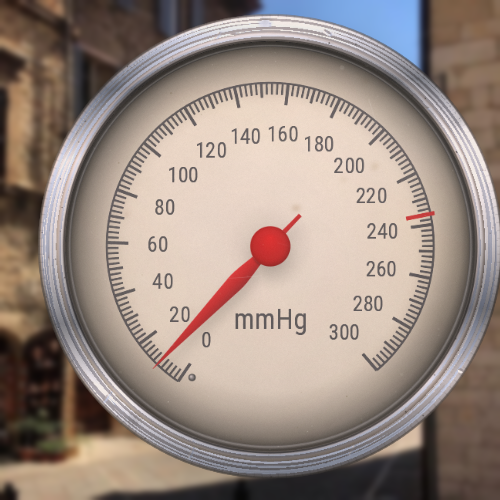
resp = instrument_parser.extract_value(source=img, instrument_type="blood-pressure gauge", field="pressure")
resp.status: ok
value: 10 mmHg
